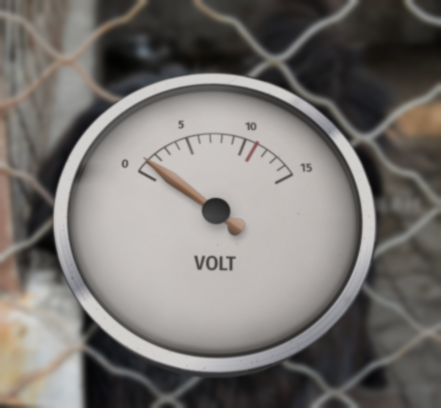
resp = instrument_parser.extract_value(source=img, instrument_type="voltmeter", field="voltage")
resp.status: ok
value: 1 V
